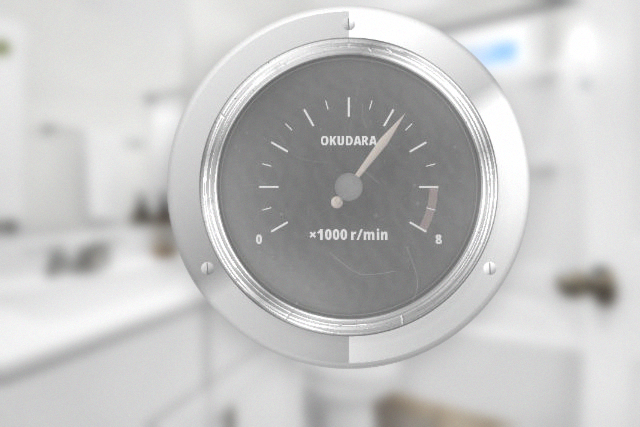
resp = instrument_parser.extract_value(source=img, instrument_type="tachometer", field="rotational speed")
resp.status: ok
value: 5250 rpm
